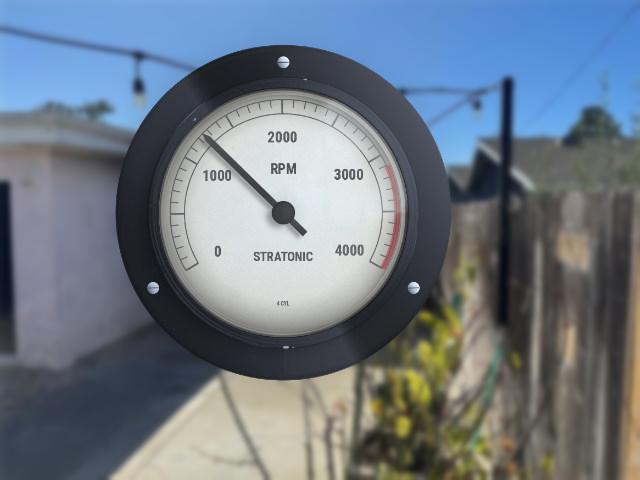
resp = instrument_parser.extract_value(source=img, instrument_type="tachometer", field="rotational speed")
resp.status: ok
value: 1250 rpm
